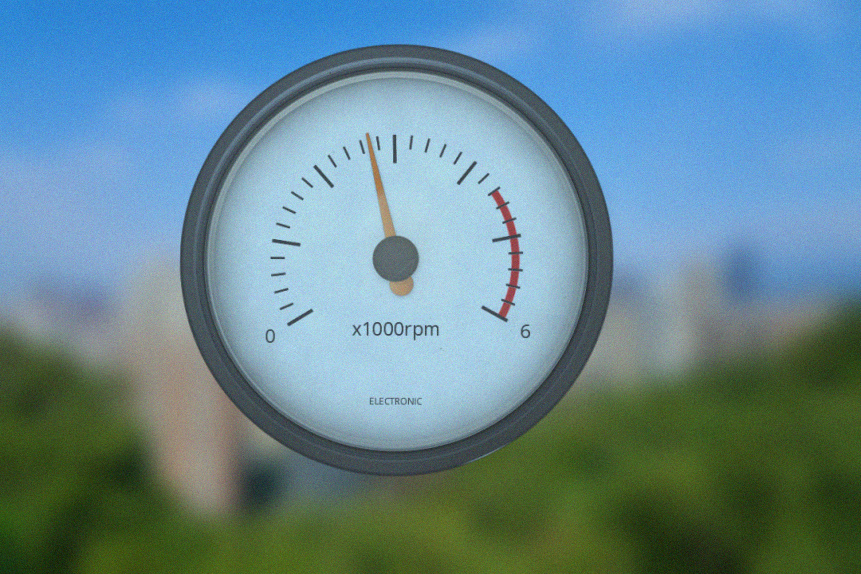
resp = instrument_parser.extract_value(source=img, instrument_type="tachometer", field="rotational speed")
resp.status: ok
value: 2700 rpm
